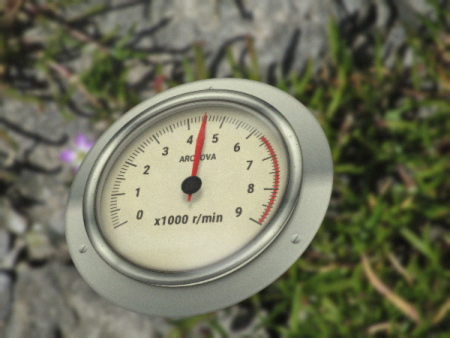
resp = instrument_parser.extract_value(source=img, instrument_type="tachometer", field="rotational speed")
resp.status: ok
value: 4500 rpm
